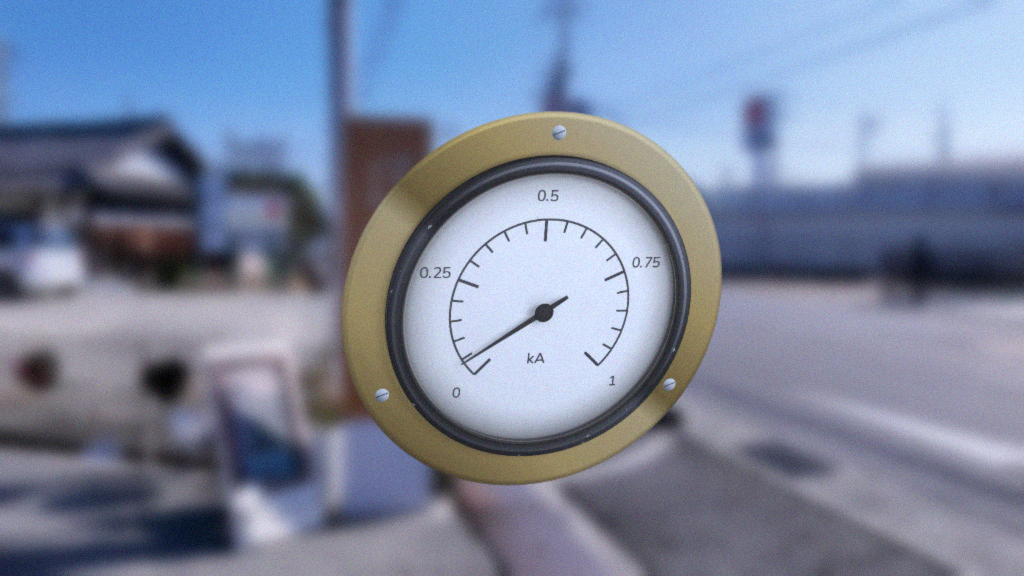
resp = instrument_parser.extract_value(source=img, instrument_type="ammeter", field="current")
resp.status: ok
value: 0.05 kA
